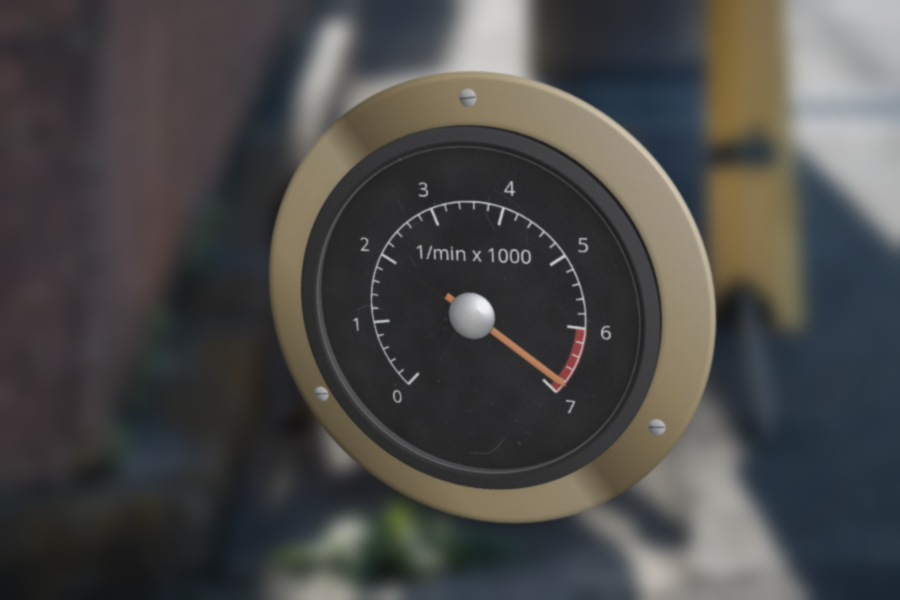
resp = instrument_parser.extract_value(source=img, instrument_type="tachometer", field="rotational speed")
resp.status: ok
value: 6800 rpm
